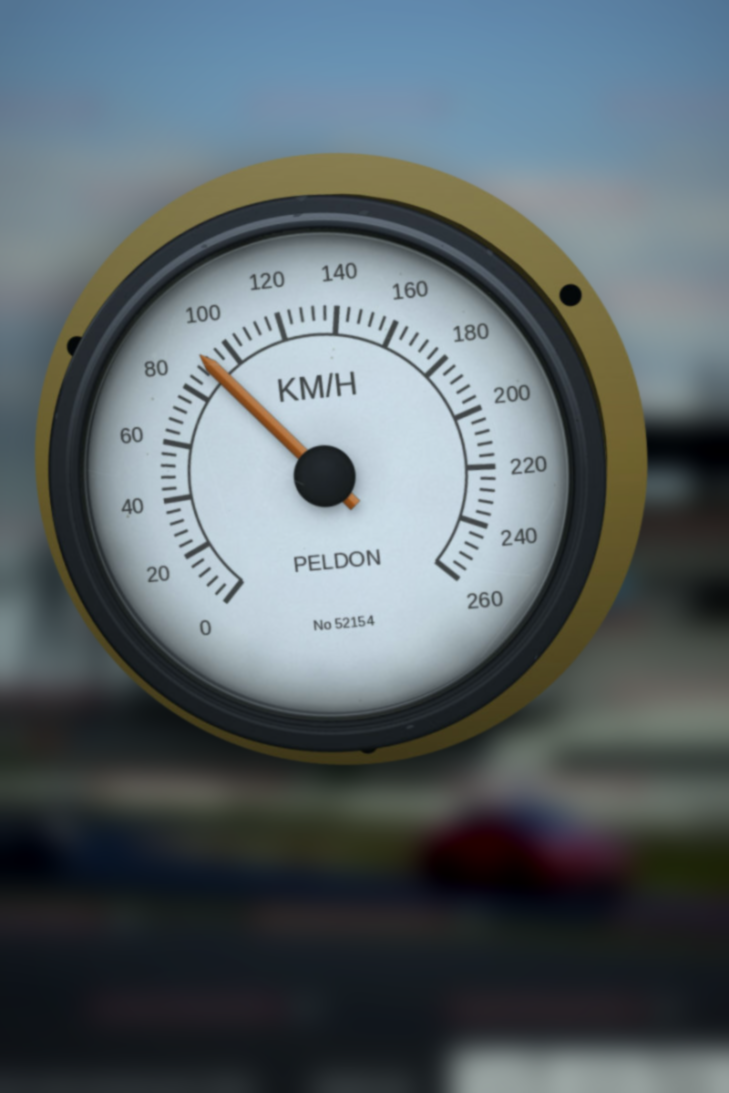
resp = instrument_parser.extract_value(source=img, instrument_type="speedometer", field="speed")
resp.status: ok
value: 92 km/h
